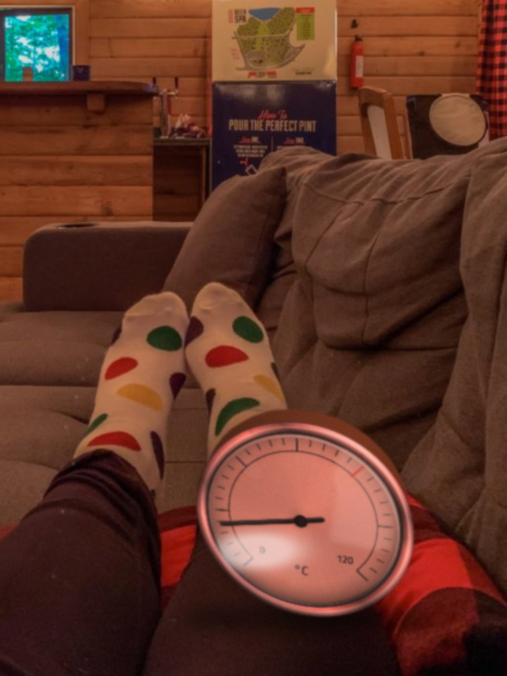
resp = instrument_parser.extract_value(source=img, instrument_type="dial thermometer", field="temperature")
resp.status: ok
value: 16 °C
